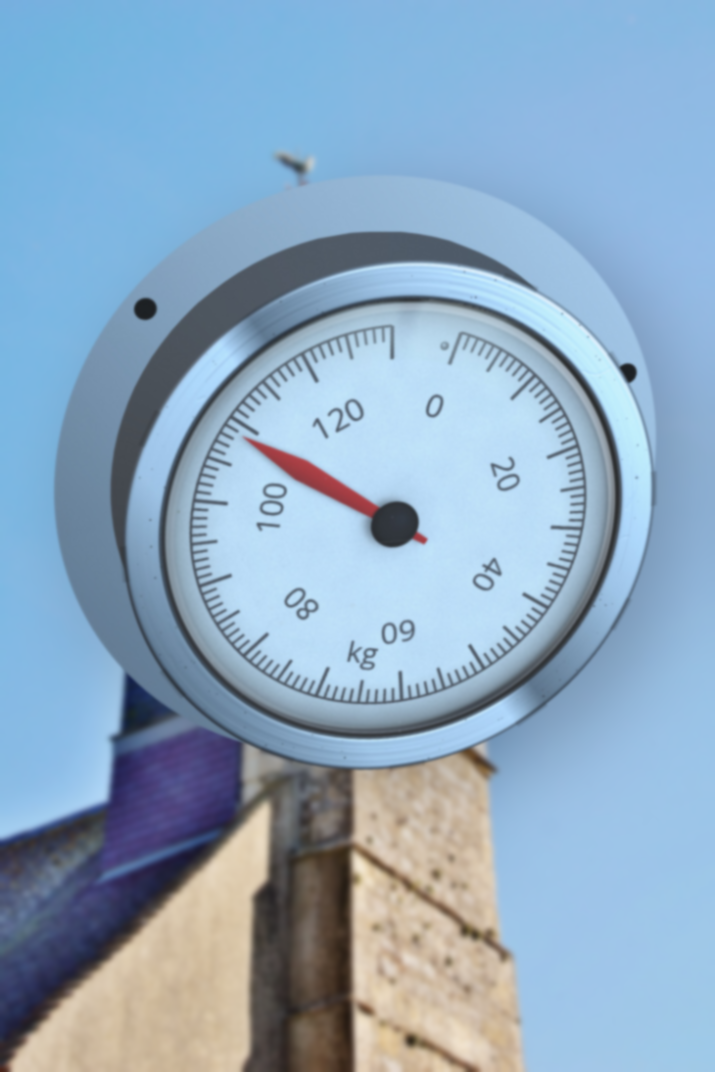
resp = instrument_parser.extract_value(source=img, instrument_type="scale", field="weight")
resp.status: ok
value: 109 kg
